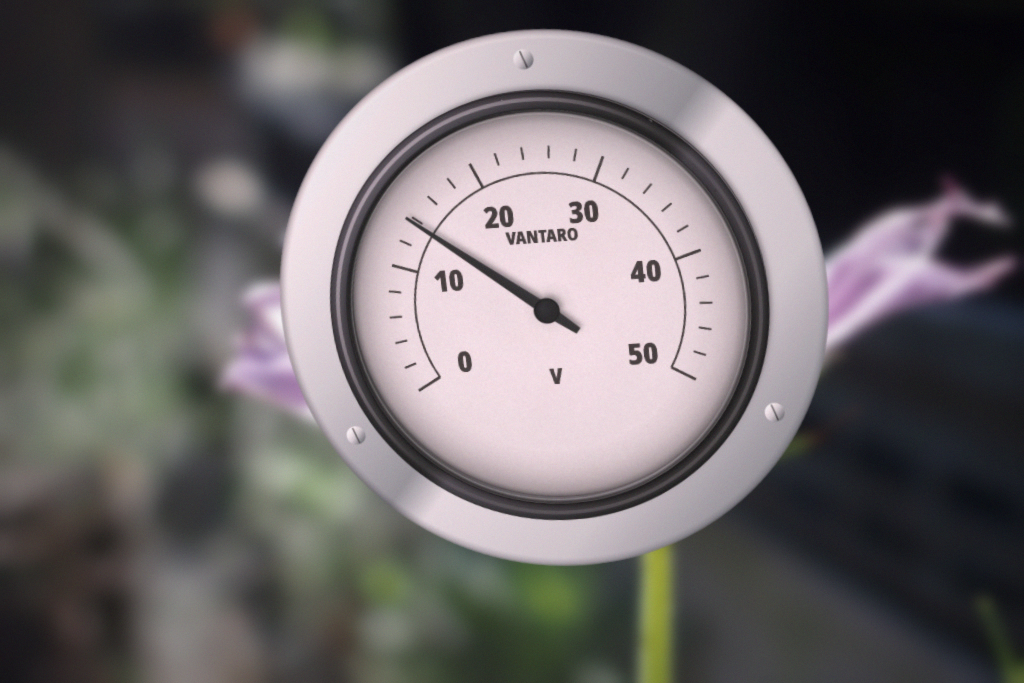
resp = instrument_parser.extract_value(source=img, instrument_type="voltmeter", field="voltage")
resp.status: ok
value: 14 V
